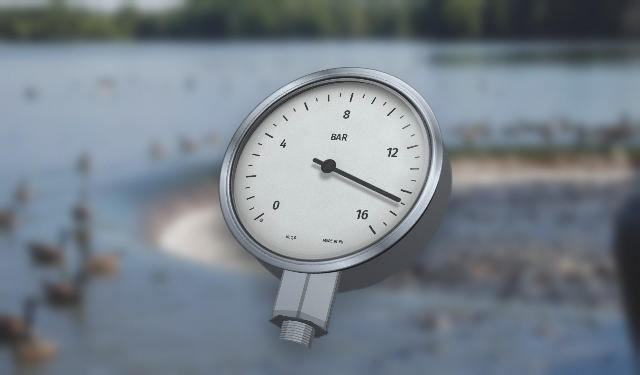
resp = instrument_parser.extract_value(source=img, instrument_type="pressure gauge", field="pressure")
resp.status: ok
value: 14.5 bar
